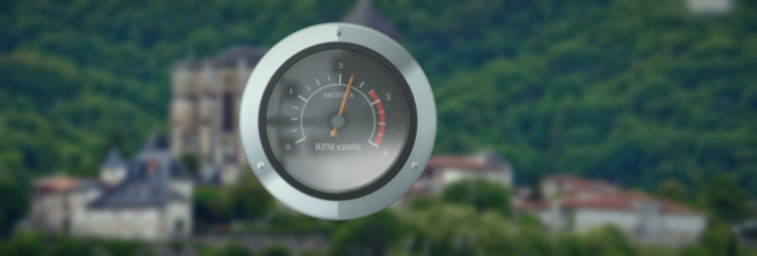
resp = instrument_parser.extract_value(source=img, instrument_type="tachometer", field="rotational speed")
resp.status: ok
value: 2250 rpm
